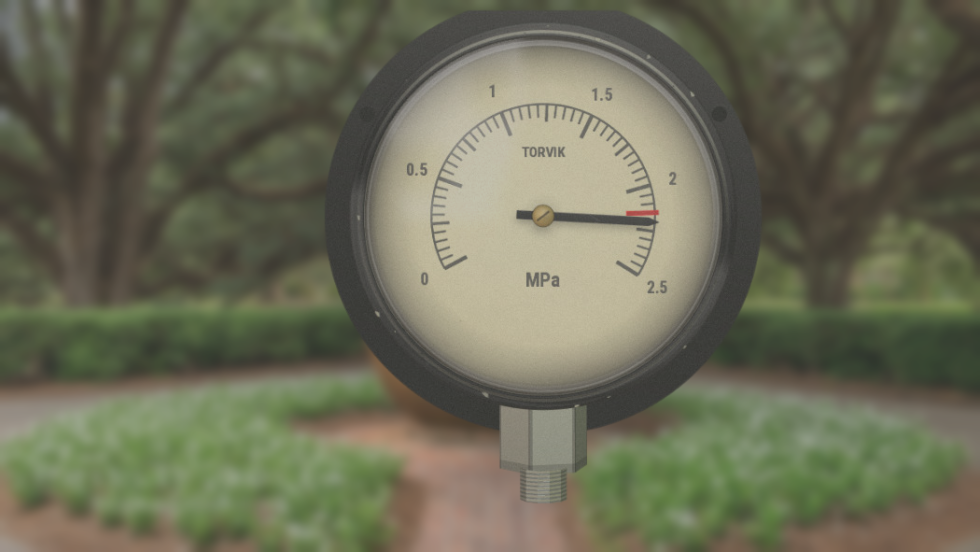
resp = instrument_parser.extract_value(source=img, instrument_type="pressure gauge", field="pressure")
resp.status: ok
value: 2.2 MPa
